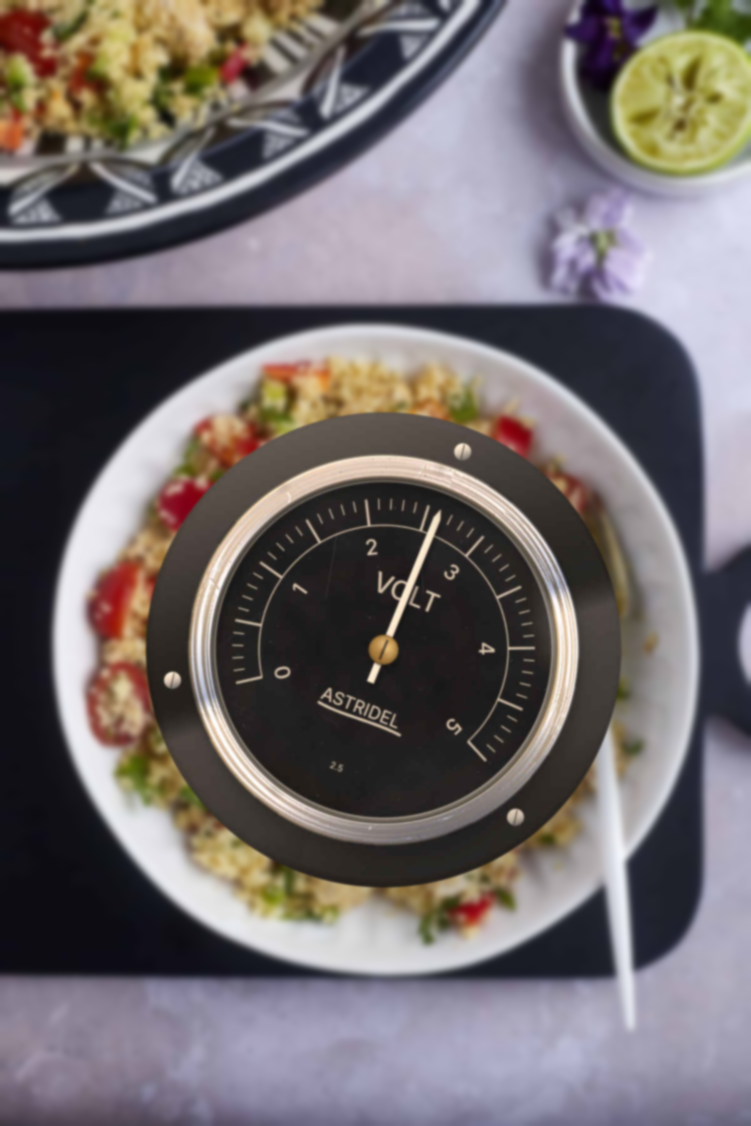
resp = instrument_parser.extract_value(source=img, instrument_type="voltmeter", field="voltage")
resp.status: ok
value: 2.6 V
